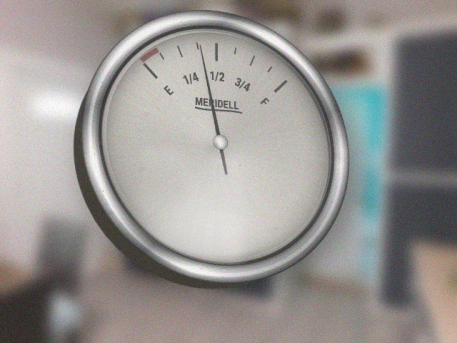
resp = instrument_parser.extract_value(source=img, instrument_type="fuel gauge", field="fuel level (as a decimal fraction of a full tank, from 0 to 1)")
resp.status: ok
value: 0.375
